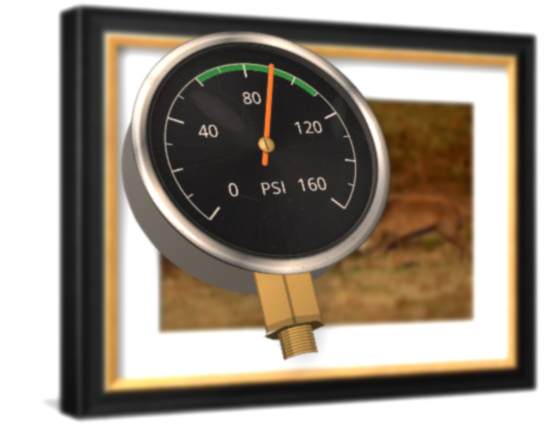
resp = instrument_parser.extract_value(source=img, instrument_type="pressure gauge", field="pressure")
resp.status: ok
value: 90 psi
